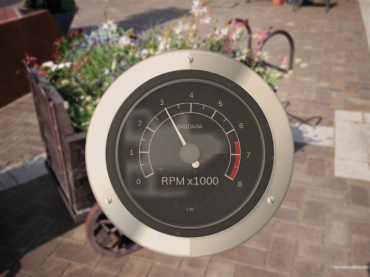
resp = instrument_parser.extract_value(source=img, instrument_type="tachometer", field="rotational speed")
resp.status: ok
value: 3000 rpm
